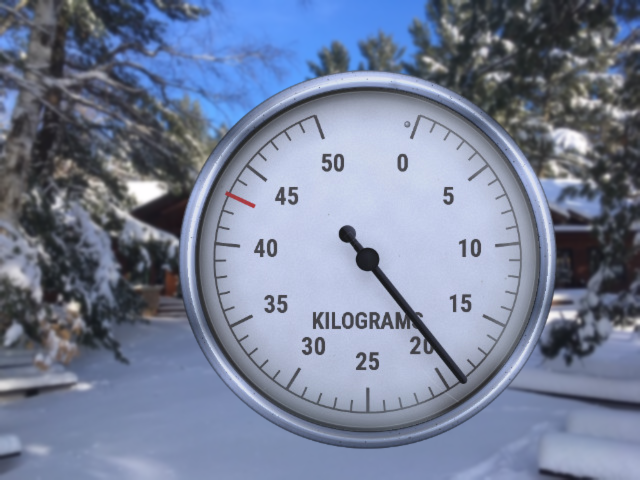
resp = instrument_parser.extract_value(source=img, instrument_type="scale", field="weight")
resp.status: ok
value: 19 kg
